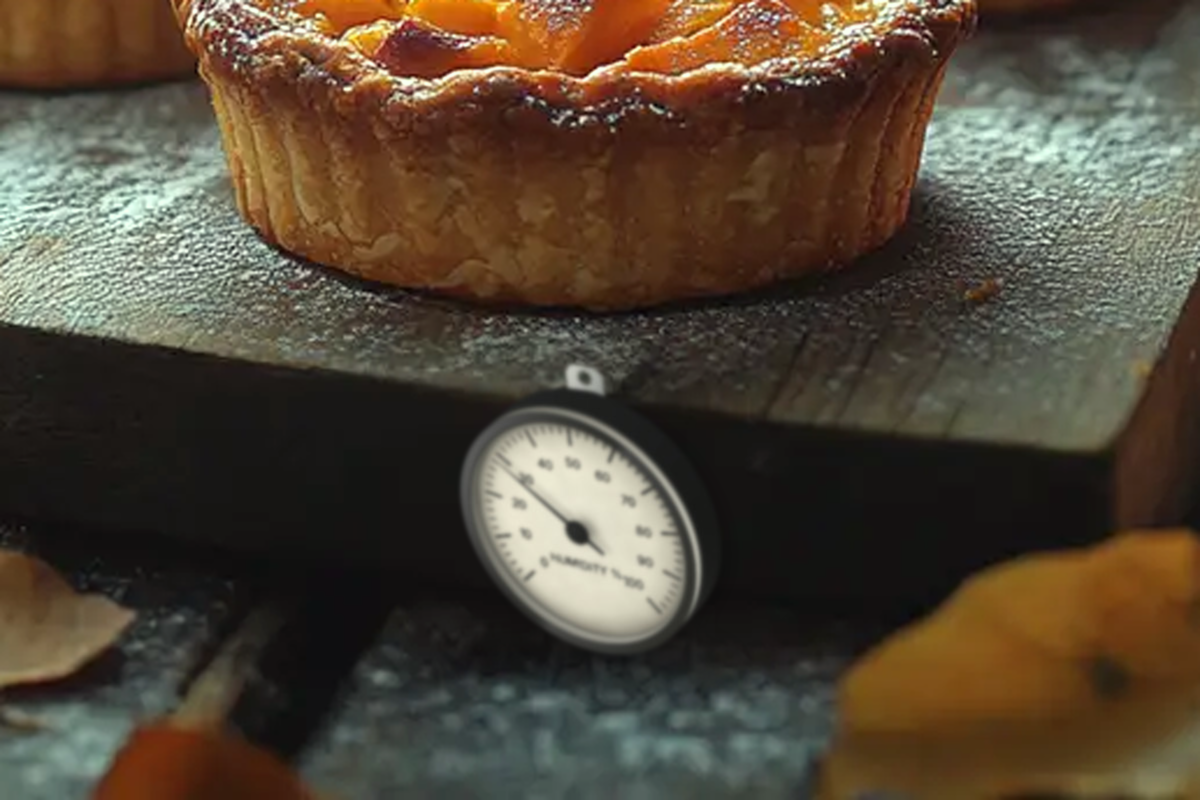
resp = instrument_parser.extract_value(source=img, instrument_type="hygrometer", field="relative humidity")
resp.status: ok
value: 30 %
